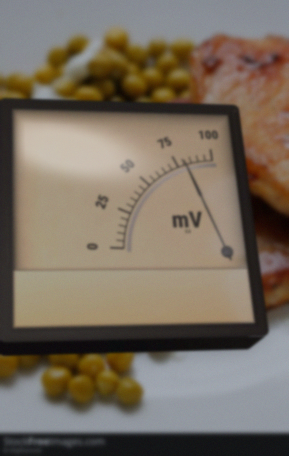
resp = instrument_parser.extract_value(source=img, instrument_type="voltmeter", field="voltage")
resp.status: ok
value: 80 mV
